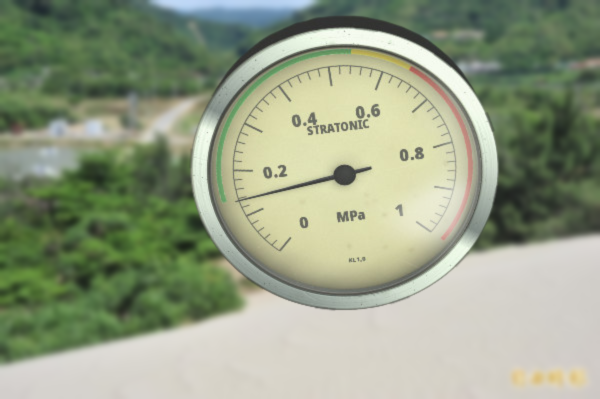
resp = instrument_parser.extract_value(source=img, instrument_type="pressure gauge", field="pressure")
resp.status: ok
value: 0.14 MPa
